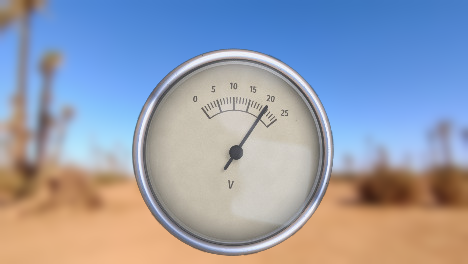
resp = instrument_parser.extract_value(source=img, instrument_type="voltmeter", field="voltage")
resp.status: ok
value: 20 V
